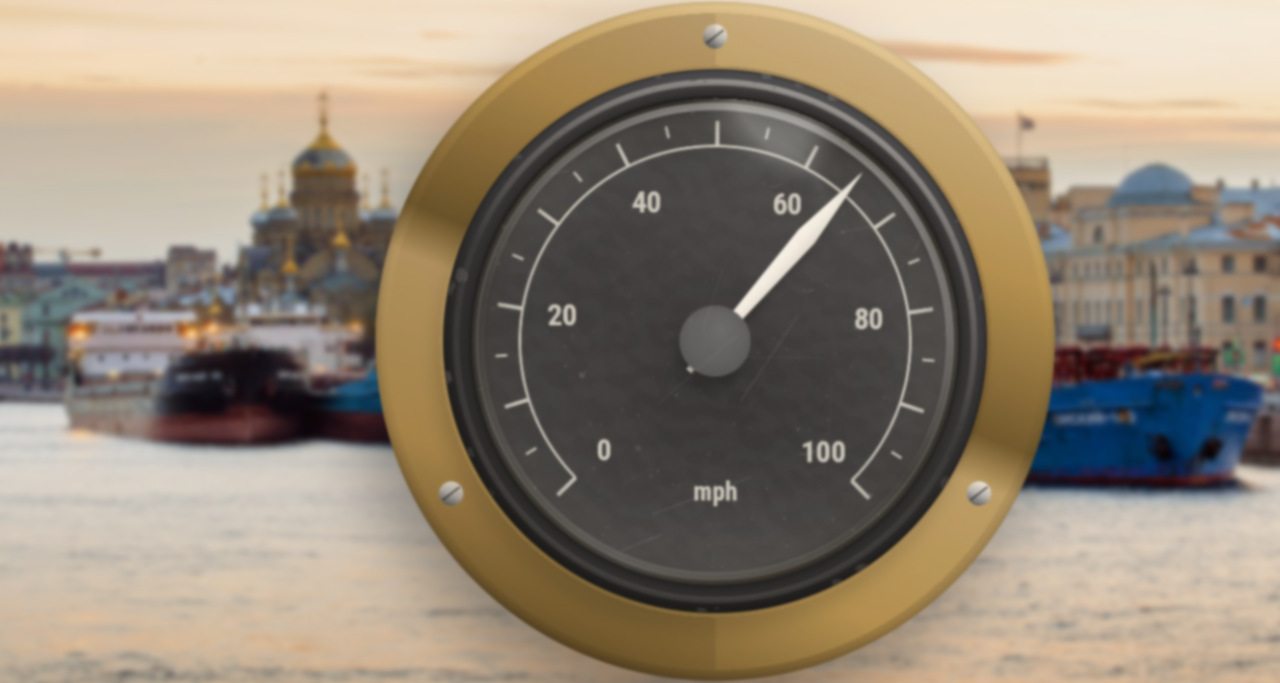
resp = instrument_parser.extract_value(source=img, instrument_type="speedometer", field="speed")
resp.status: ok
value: 65 mph
